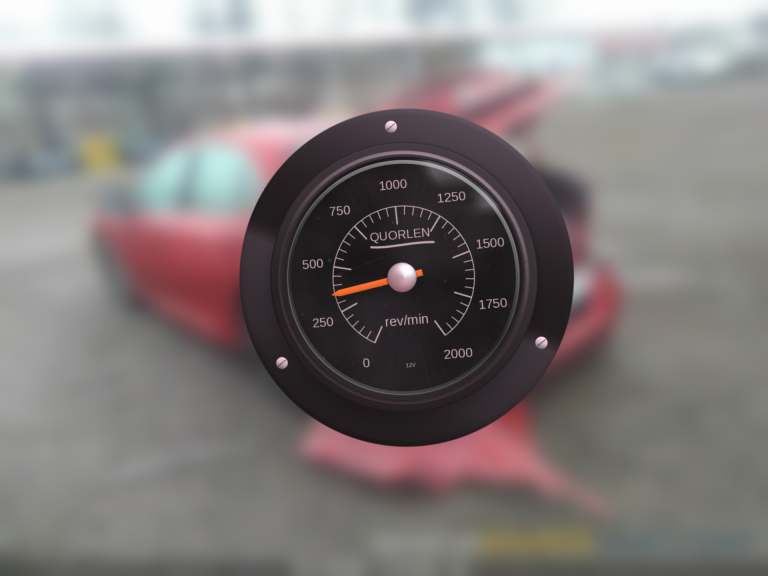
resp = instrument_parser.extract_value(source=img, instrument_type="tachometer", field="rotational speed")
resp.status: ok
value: 350 rpm
